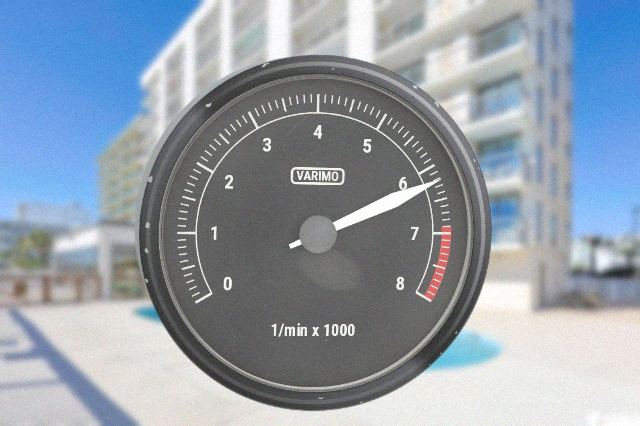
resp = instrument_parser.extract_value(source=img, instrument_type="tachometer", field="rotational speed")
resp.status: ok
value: 6200 rpm
